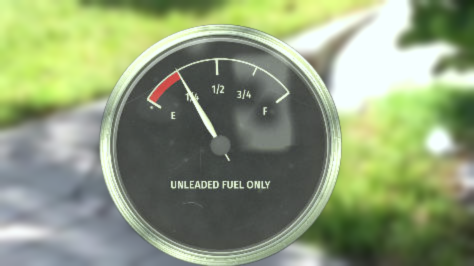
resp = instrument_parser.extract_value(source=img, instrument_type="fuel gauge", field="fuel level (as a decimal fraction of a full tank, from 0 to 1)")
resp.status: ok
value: 0.25
